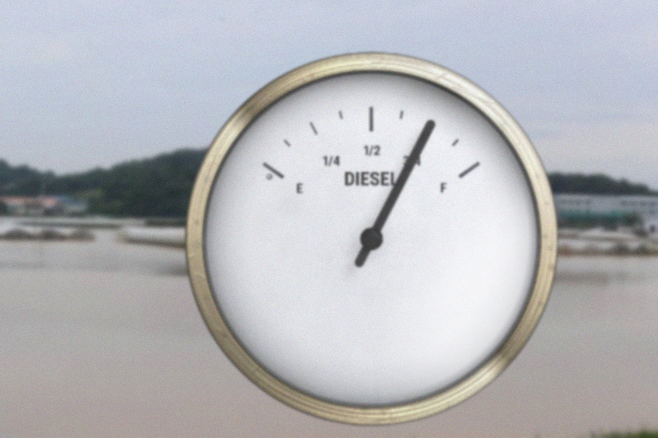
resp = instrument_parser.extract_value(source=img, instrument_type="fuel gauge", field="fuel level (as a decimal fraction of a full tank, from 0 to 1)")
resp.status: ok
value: 0.75
